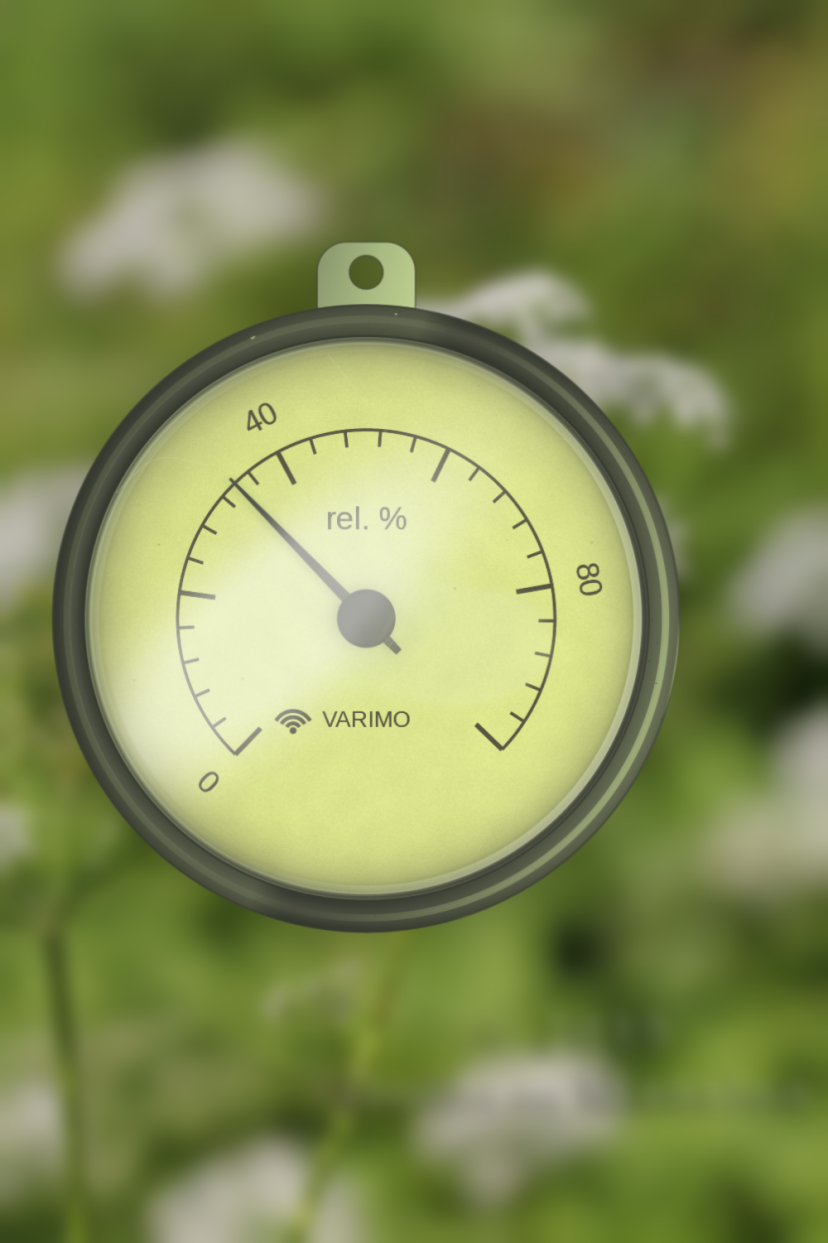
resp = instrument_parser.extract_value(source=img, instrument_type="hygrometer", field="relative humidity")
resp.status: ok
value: 34 %
